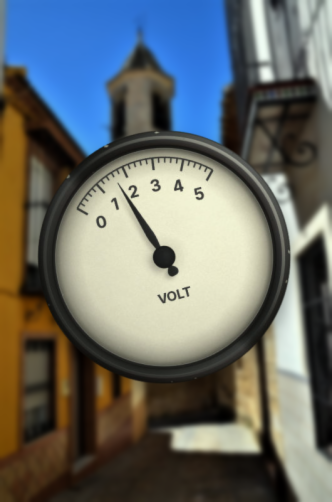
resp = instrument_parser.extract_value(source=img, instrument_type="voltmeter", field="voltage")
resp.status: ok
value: 1.6 V
